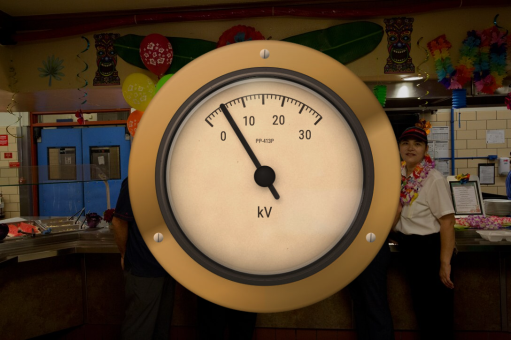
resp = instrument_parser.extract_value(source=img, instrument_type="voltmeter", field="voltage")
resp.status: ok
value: 5 kV
